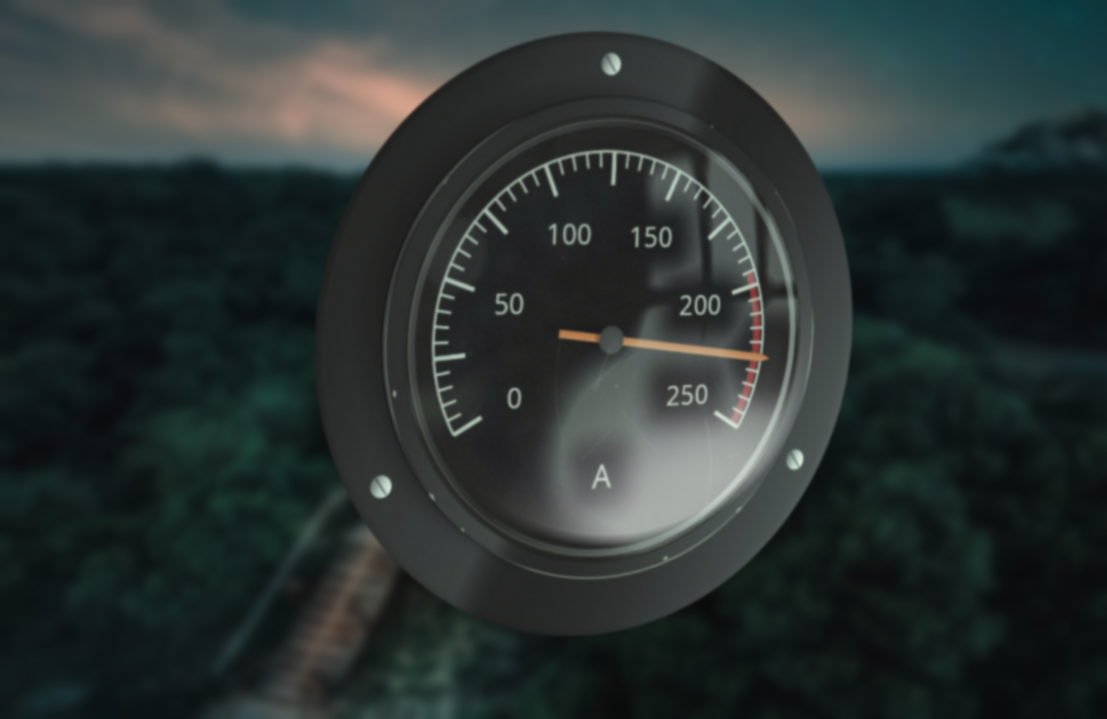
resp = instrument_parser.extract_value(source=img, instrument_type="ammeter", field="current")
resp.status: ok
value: 225 A
